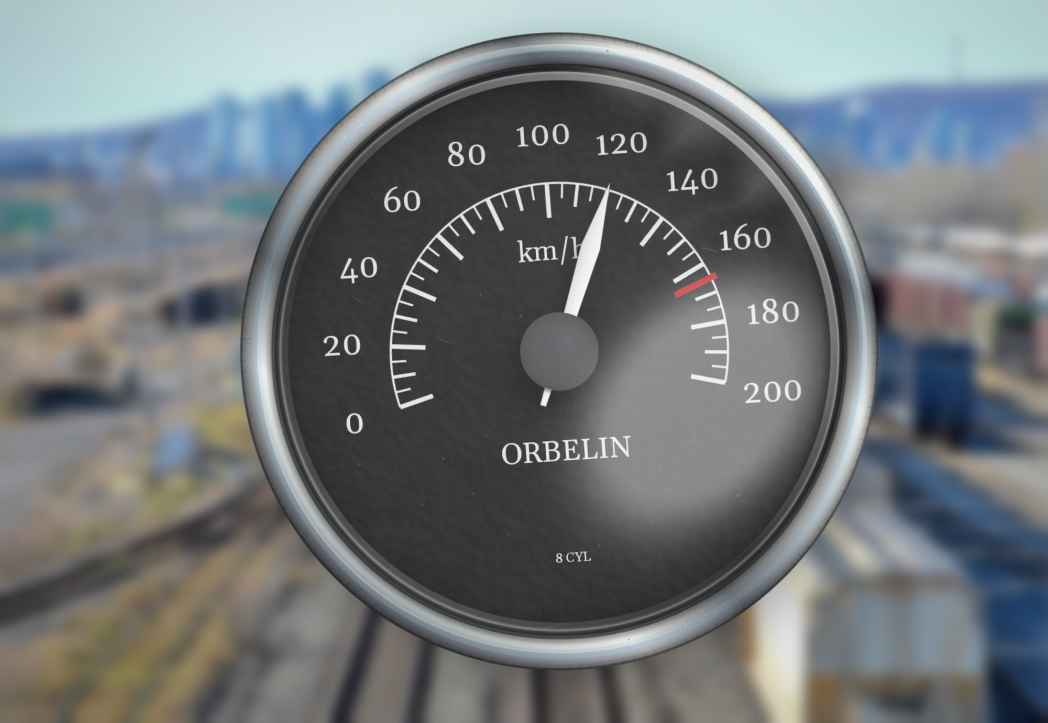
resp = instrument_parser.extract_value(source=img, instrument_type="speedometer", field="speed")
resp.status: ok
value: 120 km/h
